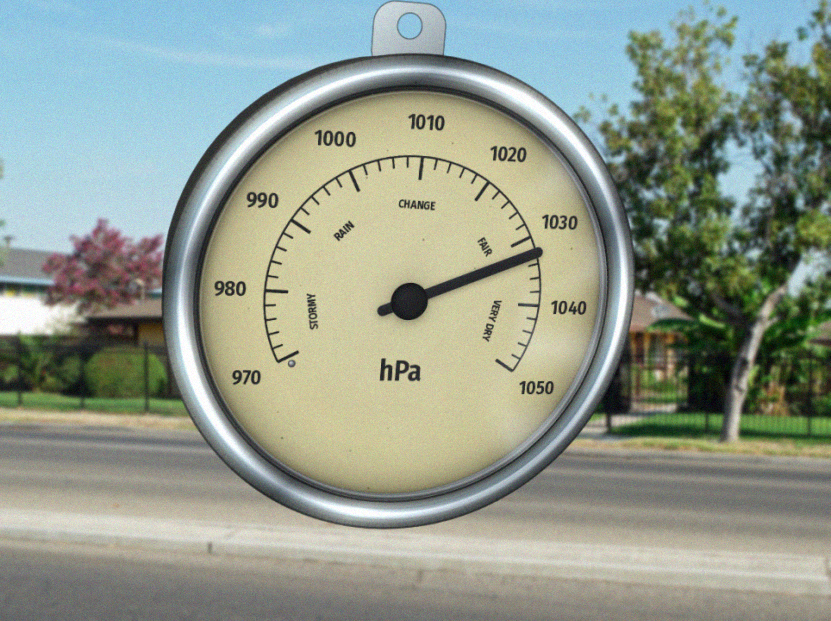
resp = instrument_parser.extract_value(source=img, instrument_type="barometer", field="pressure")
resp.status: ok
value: 1032 hPa
